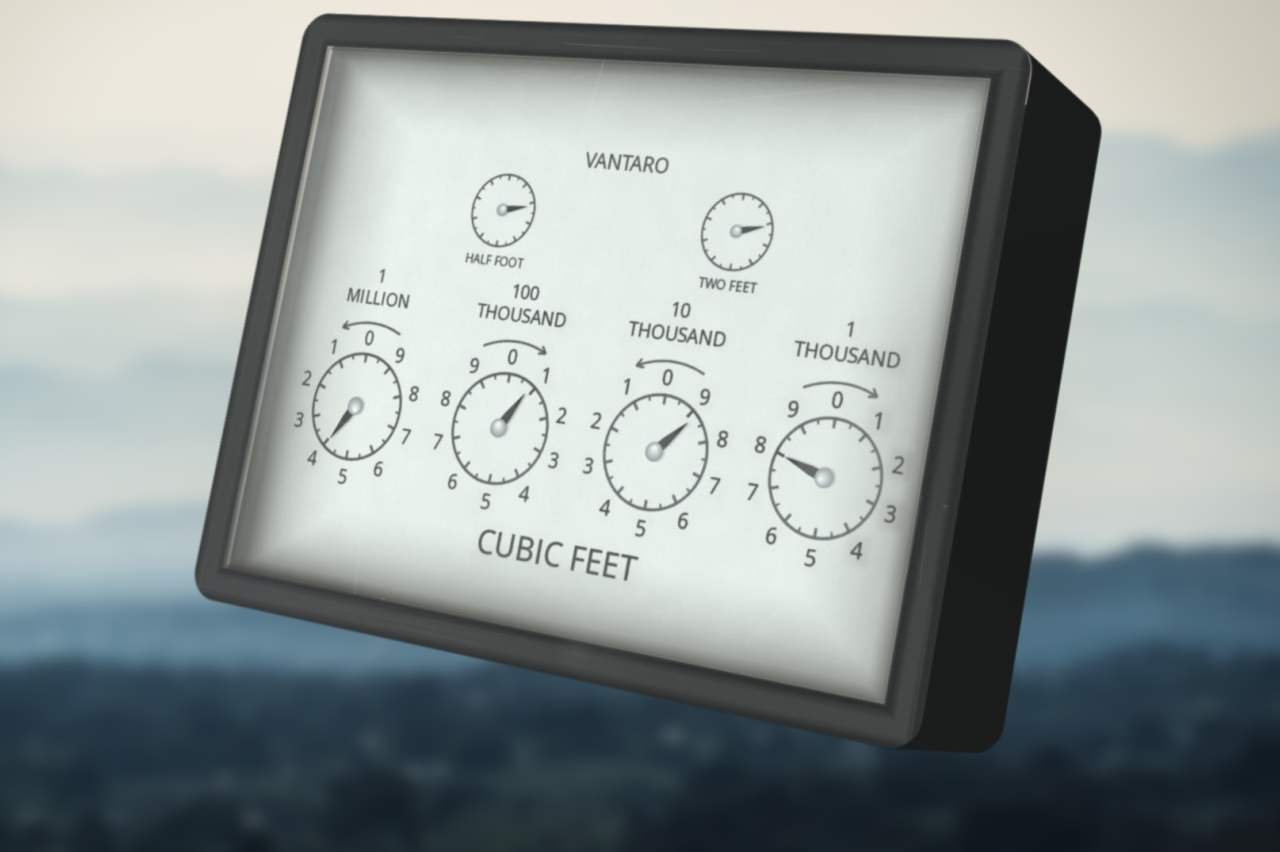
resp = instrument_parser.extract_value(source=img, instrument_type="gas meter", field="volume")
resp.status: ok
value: 408800 ft³
